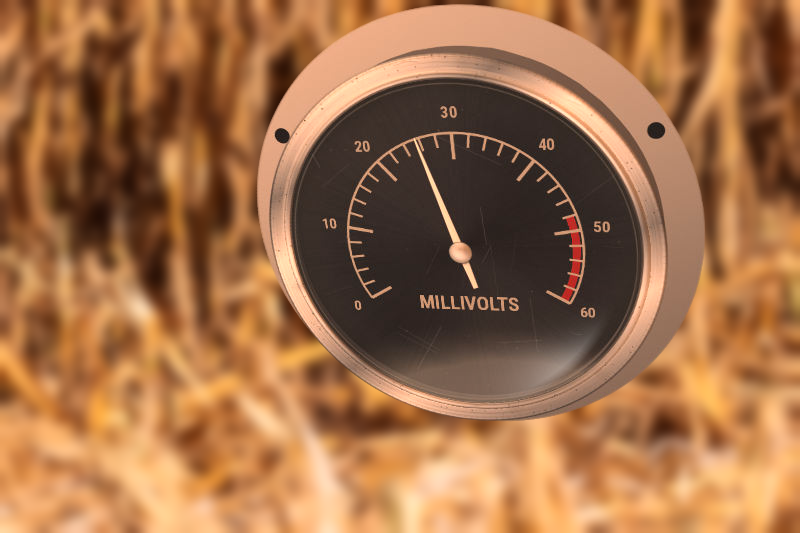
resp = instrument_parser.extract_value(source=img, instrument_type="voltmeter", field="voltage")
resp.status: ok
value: 26 mV
